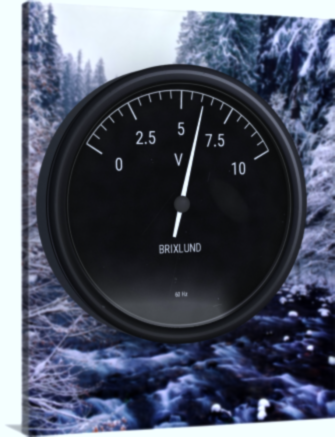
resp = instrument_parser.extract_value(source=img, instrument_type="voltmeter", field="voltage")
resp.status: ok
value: 6 V
